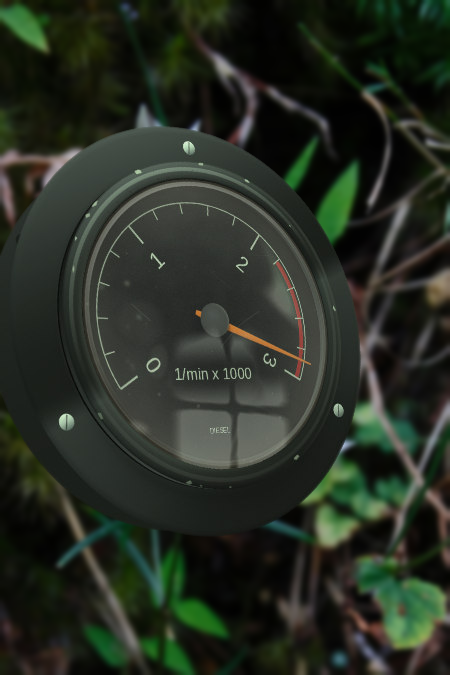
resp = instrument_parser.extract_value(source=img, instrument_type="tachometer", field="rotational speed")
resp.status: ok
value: 2900 rpm
